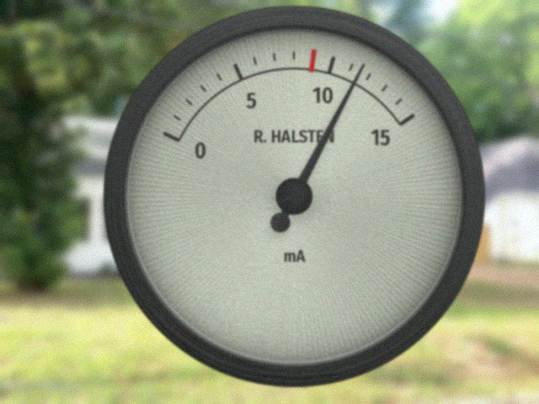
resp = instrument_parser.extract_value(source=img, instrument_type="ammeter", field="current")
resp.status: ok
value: 11.5 mA
